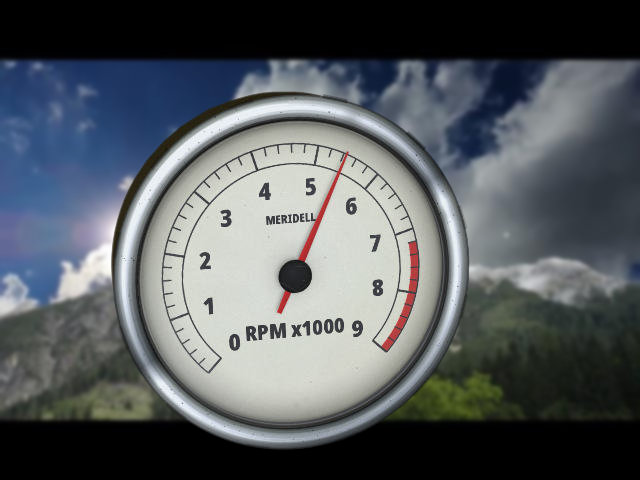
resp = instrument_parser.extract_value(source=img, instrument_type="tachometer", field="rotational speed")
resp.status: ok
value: 5400 rpm
